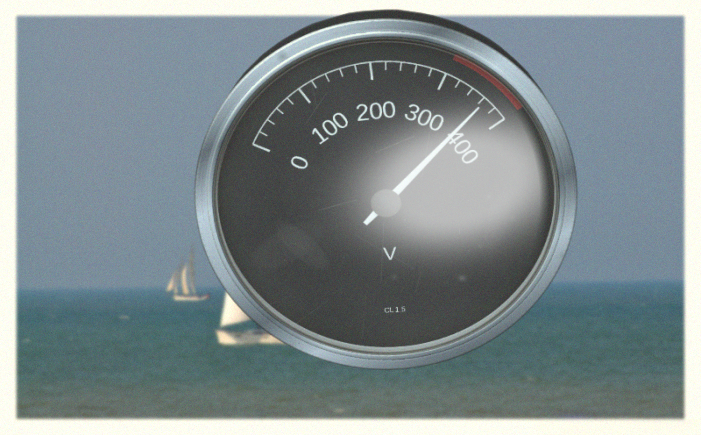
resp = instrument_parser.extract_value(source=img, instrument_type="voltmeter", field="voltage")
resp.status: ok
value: 360 V
